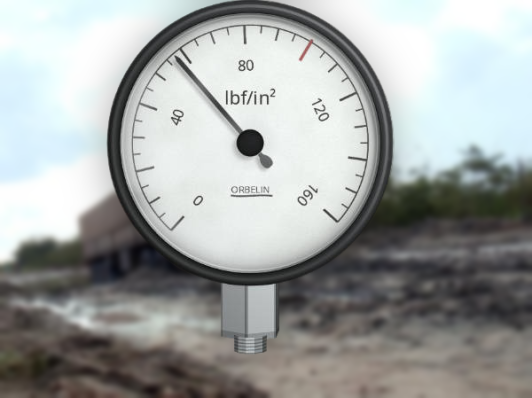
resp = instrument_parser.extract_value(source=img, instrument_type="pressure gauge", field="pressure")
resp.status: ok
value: 57.5 psi
